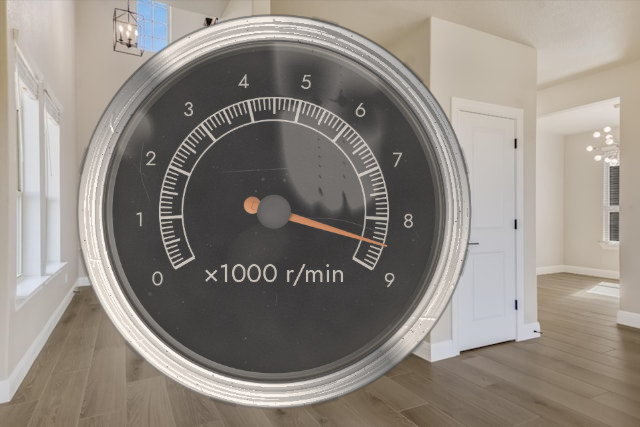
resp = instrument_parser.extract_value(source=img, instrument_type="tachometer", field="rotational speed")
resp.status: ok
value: 8500 rpm
